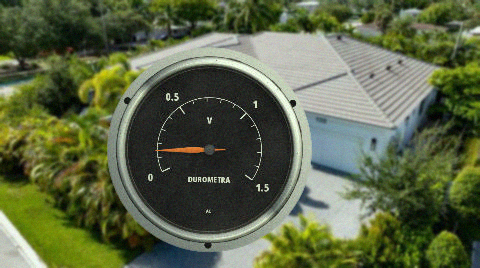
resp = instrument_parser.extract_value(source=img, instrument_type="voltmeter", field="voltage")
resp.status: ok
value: 0.15 V
